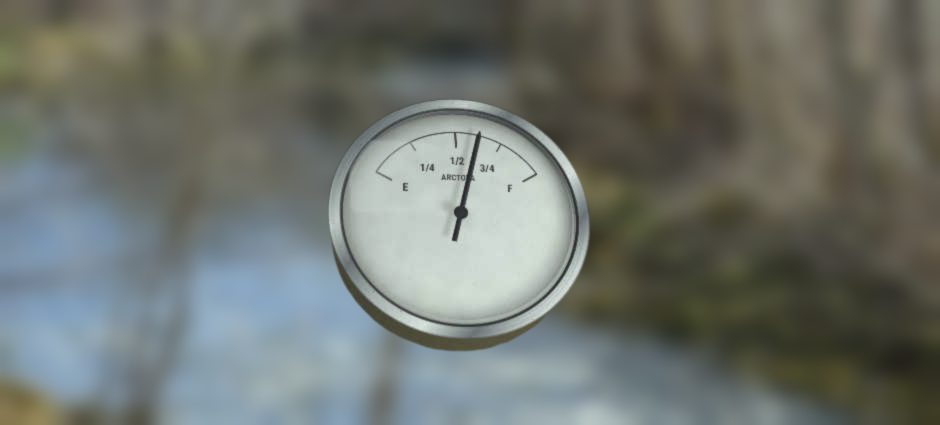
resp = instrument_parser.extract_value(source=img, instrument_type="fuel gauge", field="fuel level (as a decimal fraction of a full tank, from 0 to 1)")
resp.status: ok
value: 0.625
